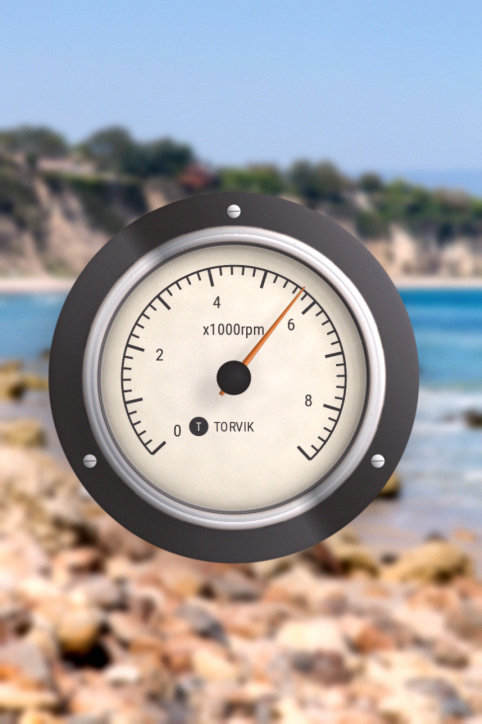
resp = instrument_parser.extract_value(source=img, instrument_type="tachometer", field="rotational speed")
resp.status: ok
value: 5700 rpm
